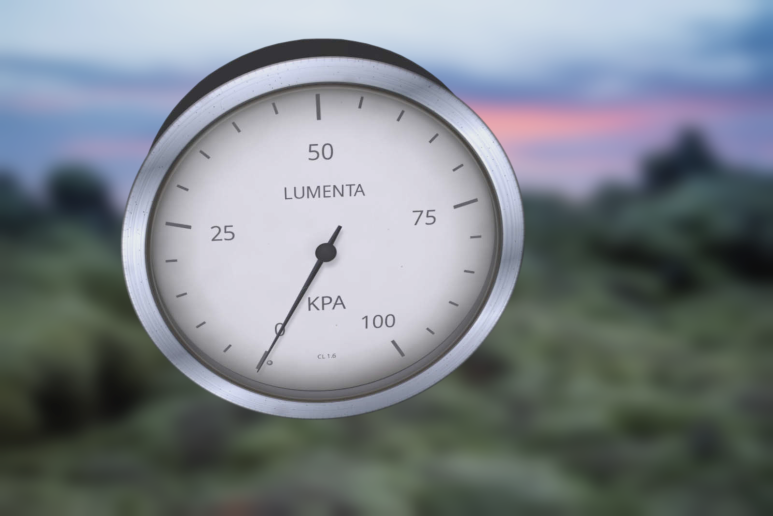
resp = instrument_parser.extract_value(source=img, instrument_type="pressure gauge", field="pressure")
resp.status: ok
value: 0 kPa
